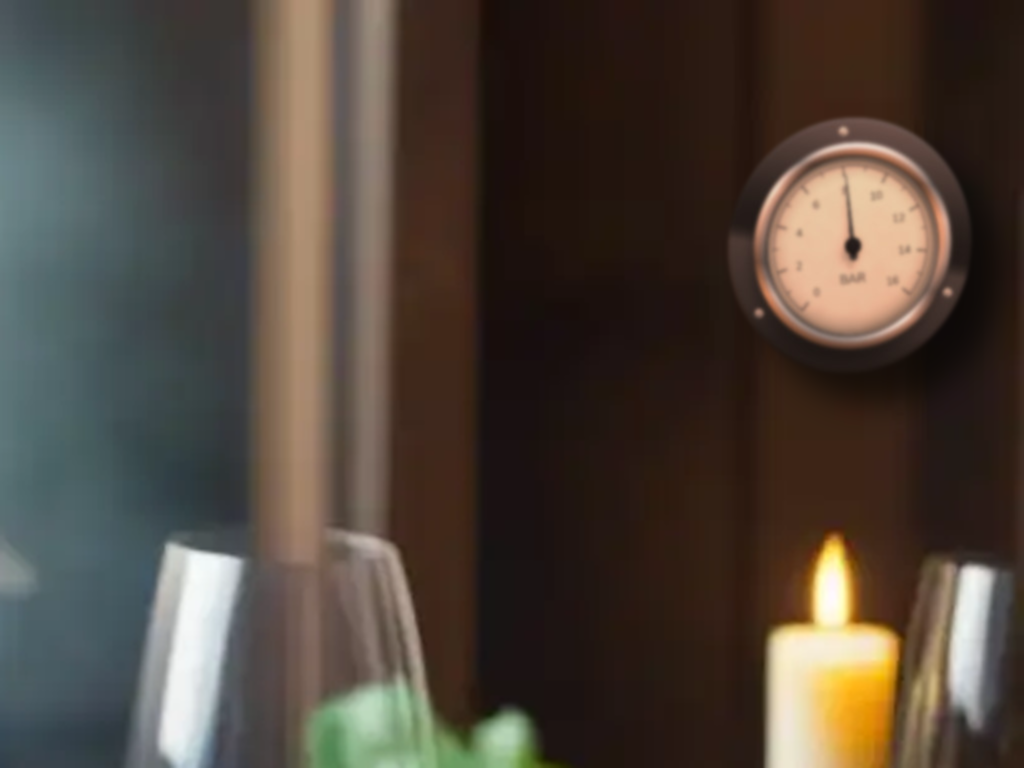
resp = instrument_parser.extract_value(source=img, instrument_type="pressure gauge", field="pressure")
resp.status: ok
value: 8 bar
